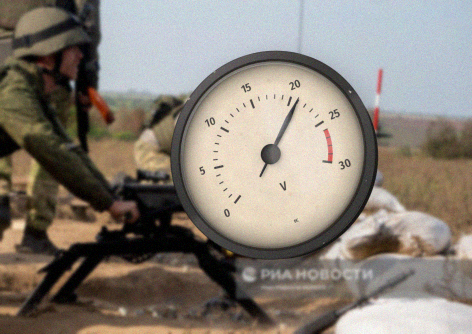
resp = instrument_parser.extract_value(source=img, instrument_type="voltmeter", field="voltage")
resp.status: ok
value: 21 V
